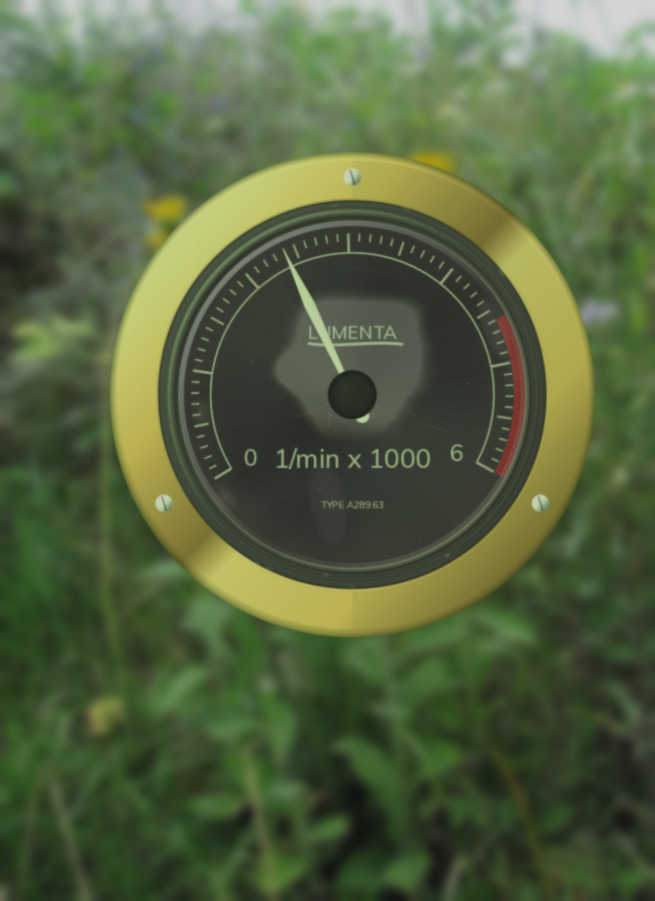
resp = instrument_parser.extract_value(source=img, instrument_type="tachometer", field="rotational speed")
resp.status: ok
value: 2400 rpm
